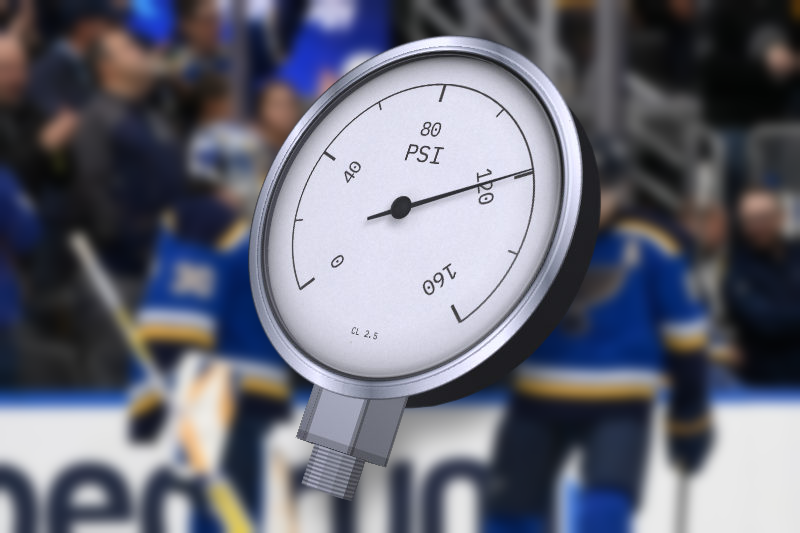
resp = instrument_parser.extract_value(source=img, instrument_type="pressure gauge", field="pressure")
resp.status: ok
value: 120 psi
